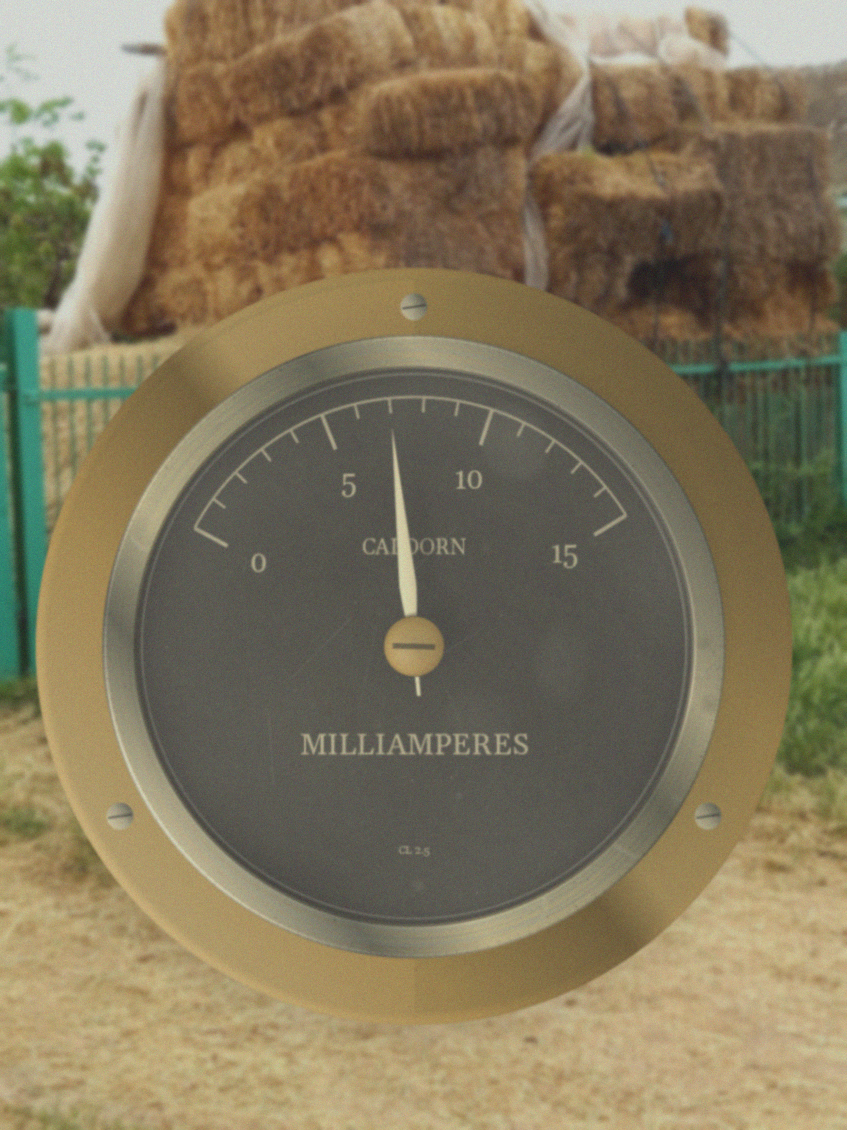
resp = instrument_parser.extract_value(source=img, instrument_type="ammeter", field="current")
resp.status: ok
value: 7 mA
